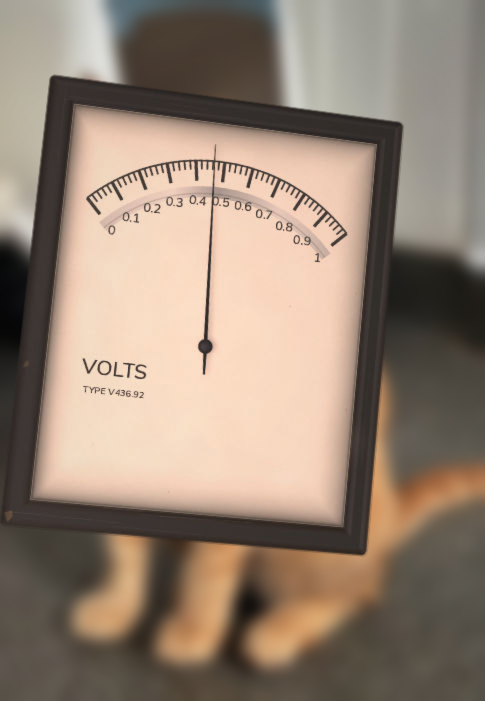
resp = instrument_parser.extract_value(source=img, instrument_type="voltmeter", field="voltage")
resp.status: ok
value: 0.46 V
